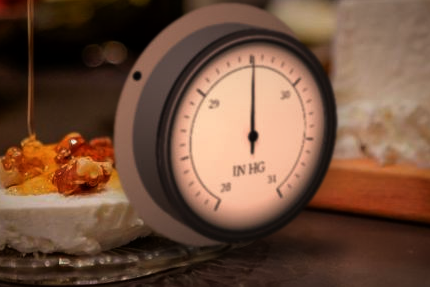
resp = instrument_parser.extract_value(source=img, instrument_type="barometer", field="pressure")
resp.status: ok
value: 29.5 inHg
